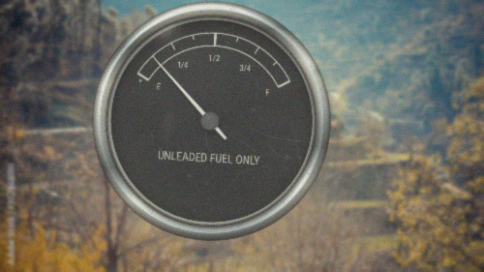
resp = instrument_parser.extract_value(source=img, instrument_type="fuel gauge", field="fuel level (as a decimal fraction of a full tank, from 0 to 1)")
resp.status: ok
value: 0.125
